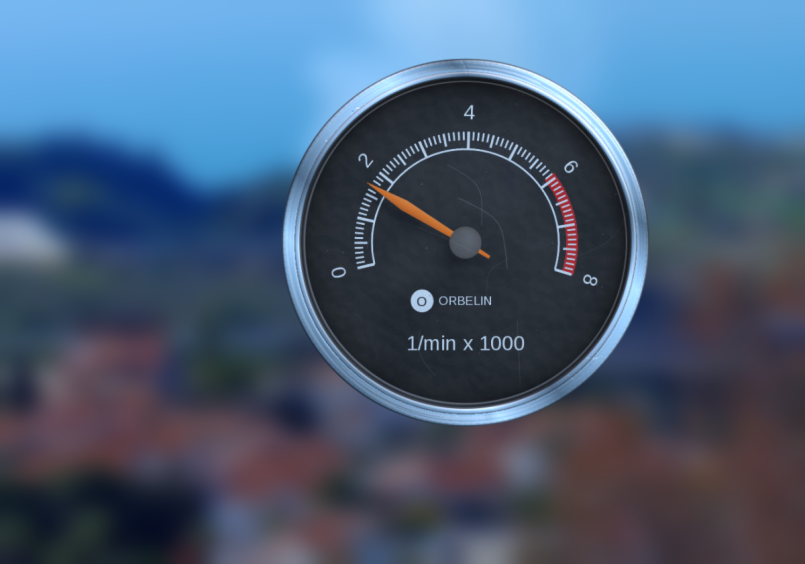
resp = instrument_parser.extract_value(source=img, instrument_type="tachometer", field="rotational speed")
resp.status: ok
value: 1700 rpm
